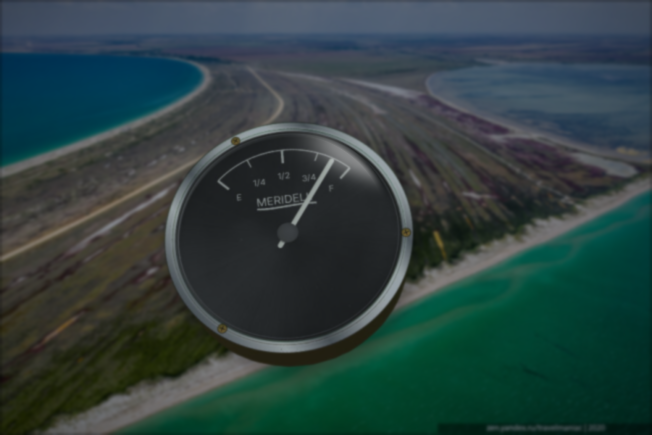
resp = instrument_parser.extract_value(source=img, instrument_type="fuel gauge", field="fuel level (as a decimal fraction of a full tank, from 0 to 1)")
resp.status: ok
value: 0.875
